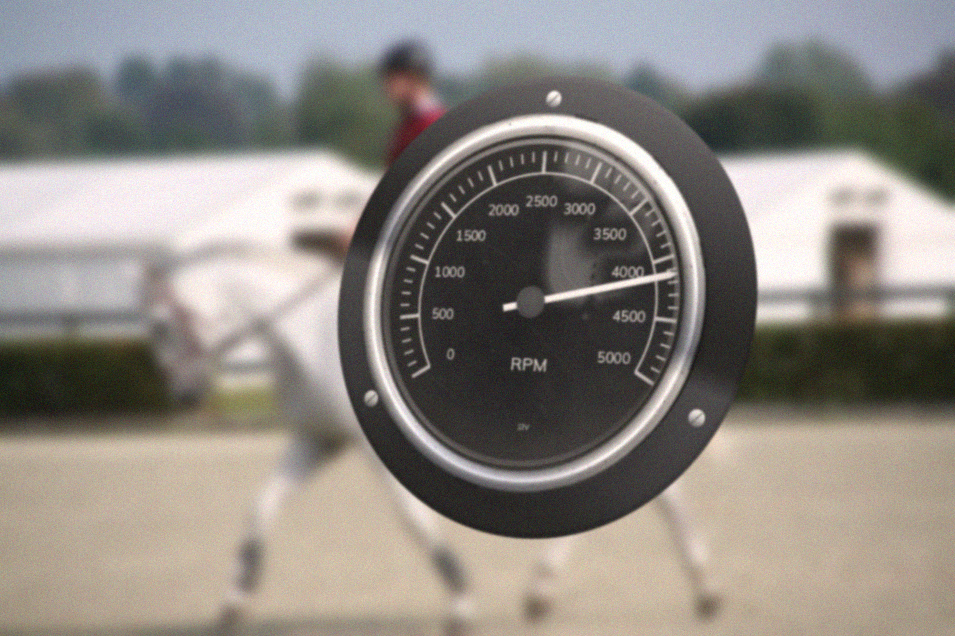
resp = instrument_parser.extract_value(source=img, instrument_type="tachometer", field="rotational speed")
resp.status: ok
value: 4150 rpm
